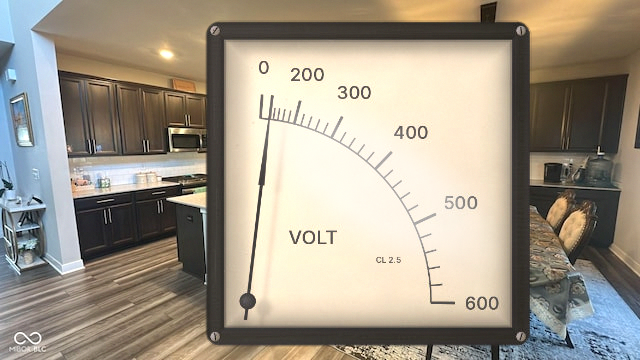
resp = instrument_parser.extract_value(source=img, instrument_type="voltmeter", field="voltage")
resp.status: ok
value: 100 V
